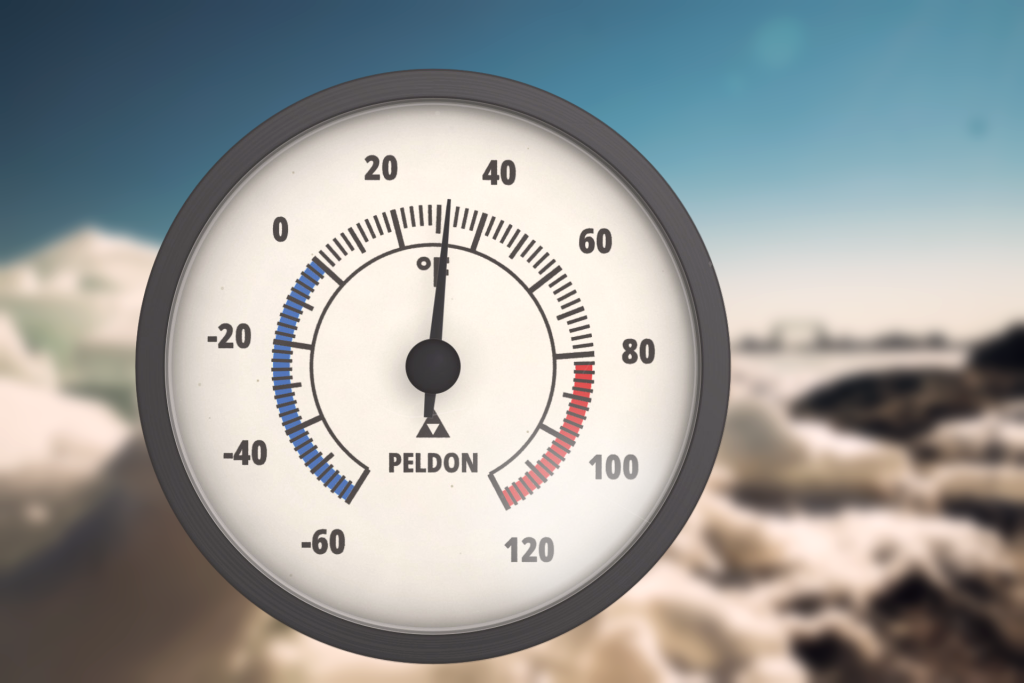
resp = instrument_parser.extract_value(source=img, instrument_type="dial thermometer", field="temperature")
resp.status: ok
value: 32 °F
